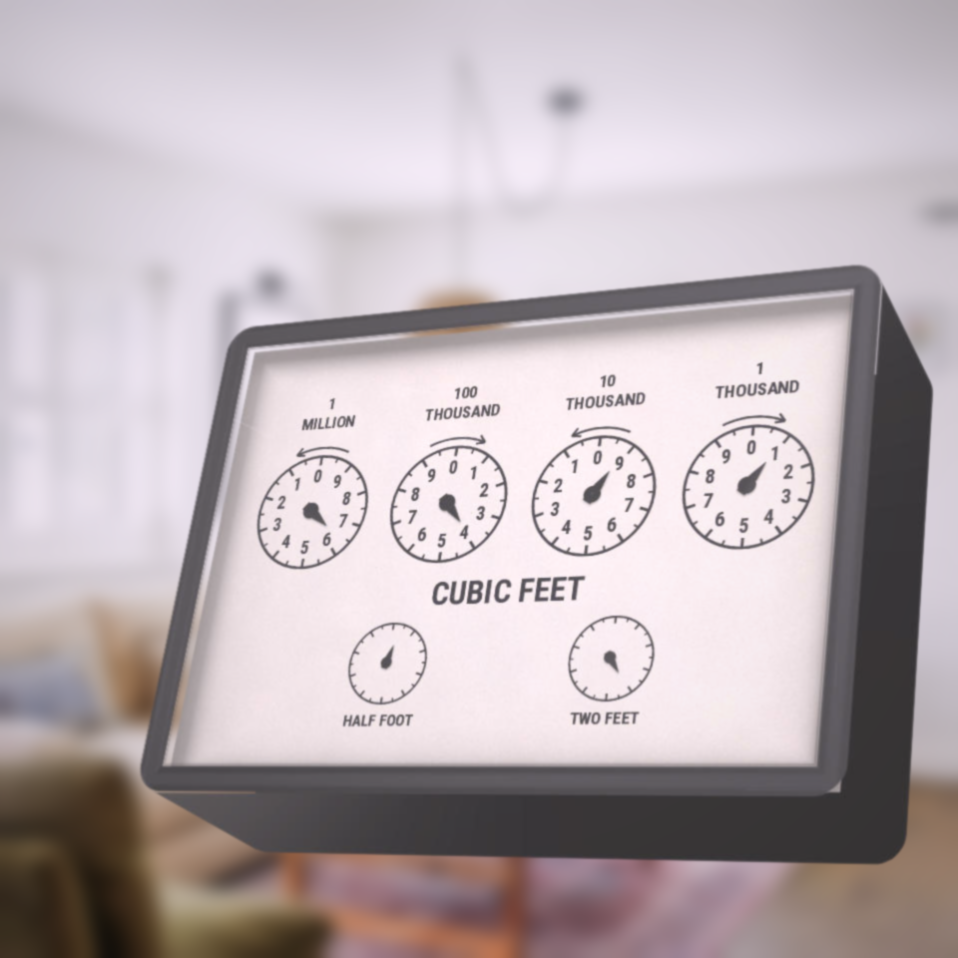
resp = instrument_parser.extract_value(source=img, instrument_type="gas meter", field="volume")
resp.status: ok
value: 639100 ft³
